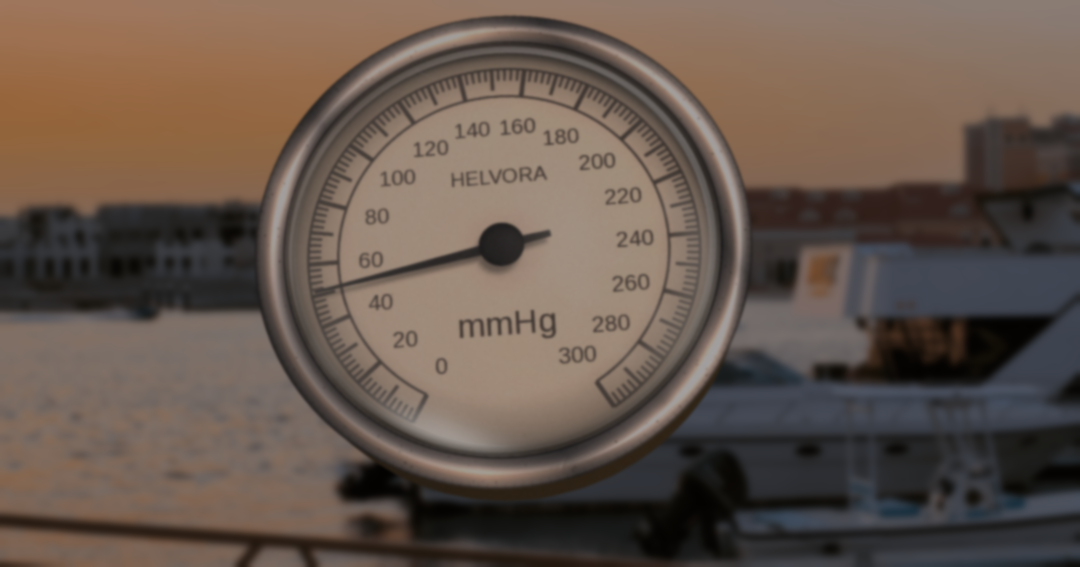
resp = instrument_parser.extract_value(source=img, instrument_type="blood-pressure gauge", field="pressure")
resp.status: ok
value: 50 mmHg
